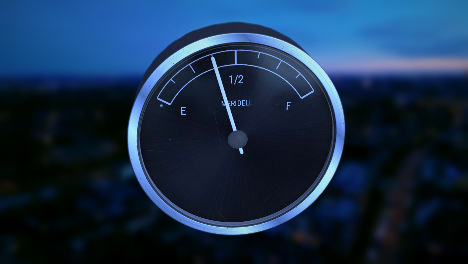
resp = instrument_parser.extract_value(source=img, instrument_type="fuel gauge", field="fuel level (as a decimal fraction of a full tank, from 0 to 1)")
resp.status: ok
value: 0.375
